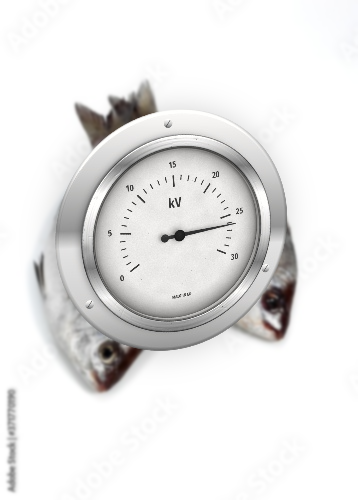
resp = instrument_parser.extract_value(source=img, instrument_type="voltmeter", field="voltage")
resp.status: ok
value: 26 kV
